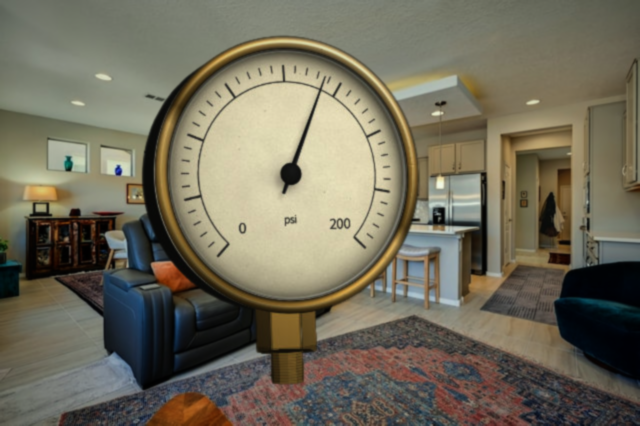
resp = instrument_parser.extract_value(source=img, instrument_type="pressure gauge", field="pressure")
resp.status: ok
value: 117.5 psi
